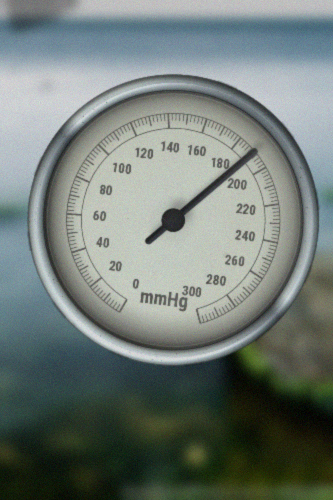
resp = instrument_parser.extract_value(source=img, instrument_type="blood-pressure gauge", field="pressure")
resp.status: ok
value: 190 mmHg
